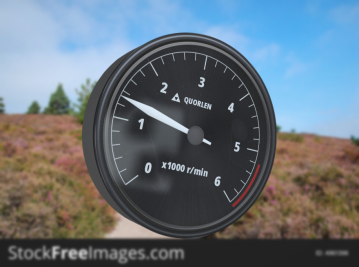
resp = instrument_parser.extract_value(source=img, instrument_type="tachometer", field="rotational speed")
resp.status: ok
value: 1300 rpm
